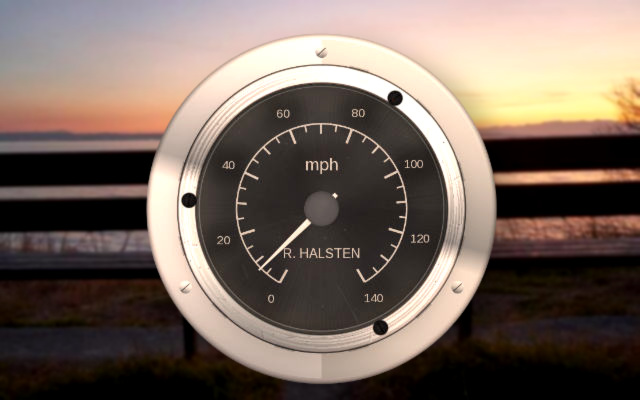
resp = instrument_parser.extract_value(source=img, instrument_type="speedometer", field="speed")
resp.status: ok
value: 7.5 mph
